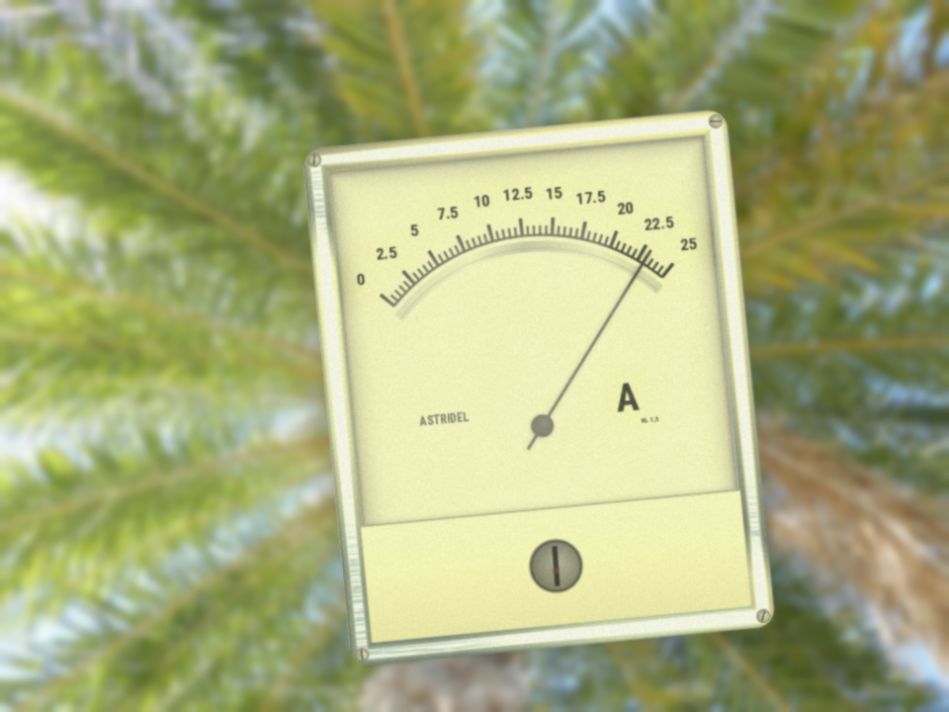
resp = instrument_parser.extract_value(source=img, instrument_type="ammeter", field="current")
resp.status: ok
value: 23 A
